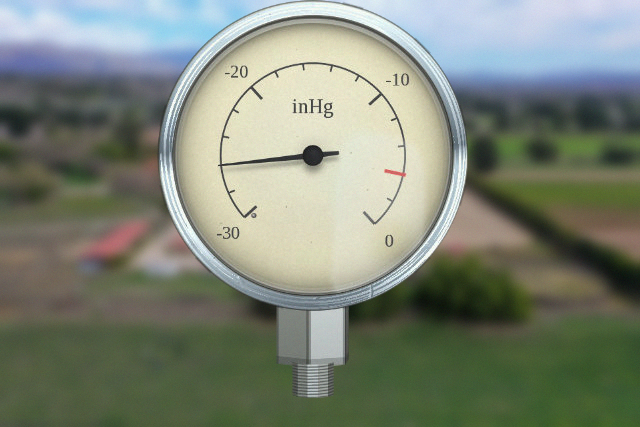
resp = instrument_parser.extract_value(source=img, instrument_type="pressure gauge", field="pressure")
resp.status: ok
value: -26 inHg
